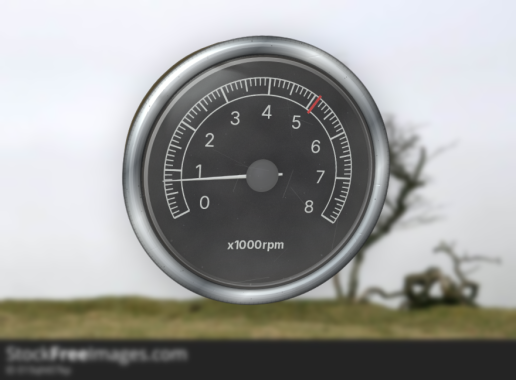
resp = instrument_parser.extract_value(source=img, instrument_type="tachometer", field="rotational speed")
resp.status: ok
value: 800 rpm
